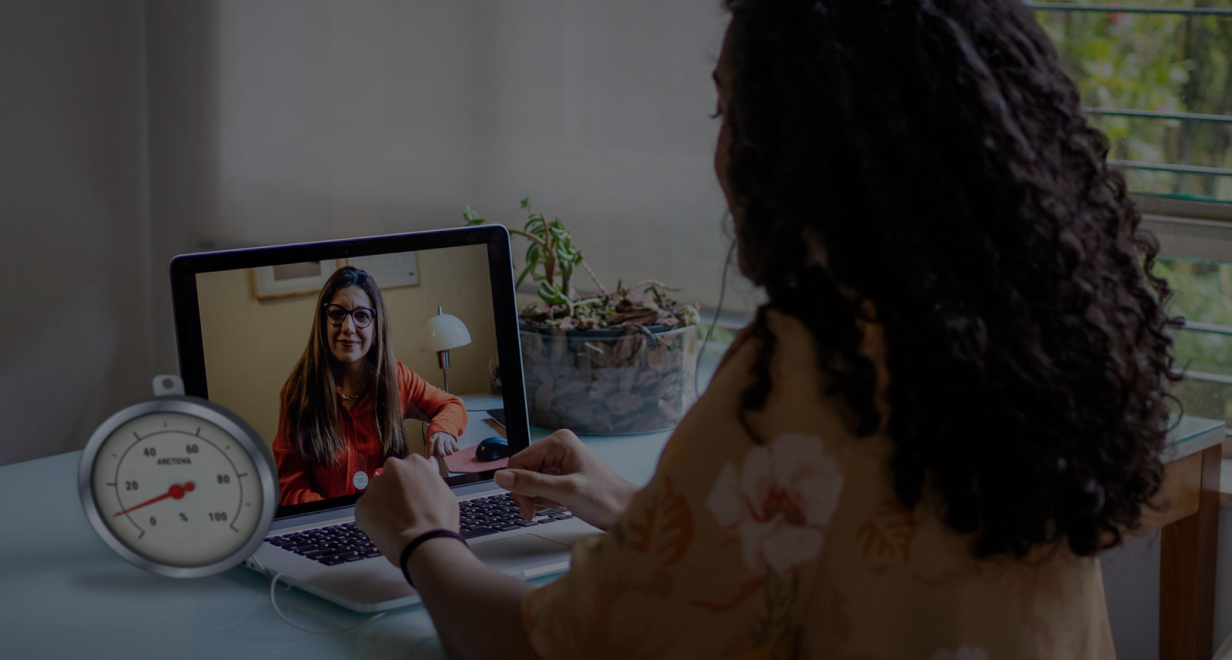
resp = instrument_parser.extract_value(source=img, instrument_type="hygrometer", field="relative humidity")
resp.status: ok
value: 10 %
